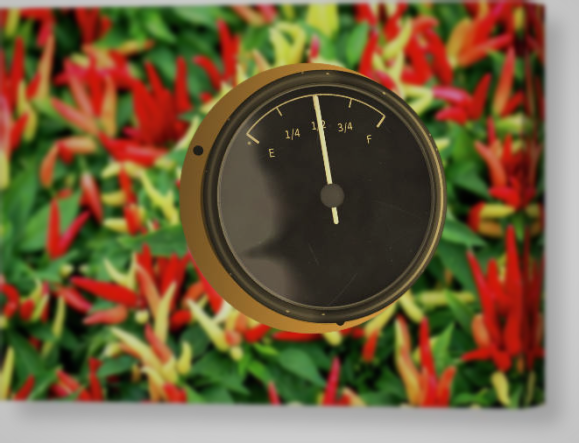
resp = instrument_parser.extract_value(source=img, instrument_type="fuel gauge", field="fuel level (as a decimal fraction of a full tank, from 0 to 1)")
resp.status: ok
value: 0.5
